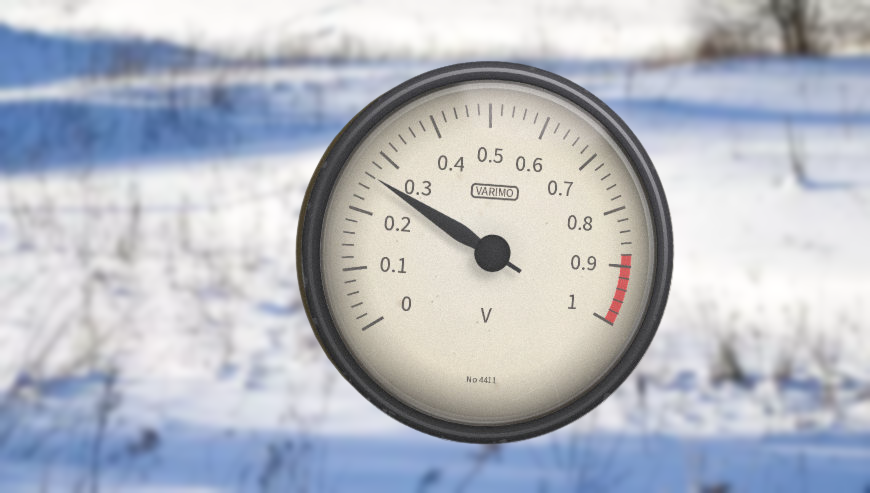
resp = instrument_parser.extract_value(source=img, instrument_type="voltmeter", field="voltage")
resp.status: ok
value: 0.26 V
